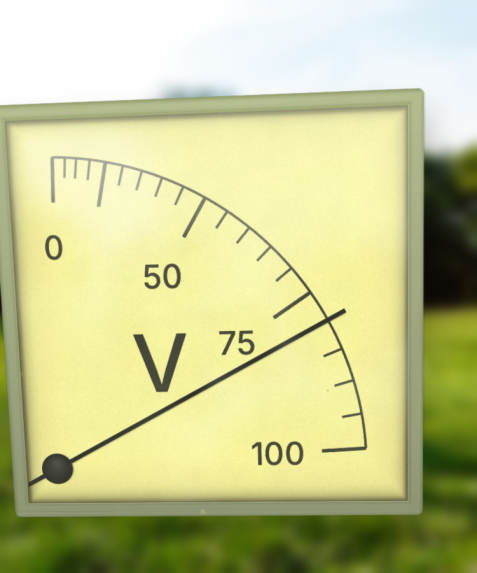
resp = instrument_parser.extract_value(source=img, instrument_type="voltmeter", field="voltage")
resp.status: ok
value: 80 V
